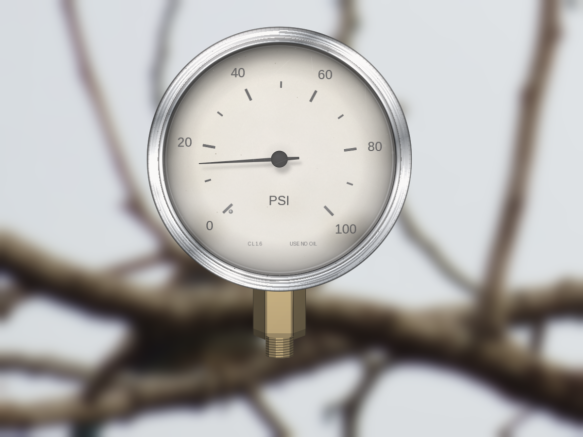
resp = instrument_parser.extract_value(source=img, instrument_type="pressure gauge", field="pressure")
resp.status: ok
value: 15 psi
